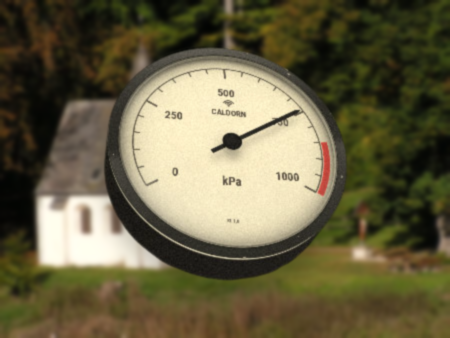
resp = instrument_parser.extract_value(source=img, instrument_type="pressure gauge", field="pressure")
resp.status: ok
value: 750 kPa
